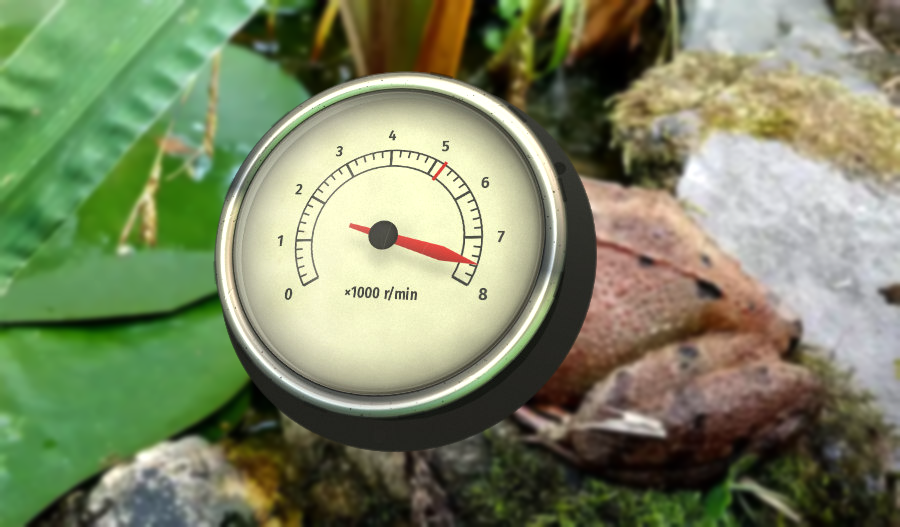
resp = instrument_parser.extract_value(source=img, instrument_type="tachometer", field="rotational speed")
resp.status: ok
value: 7600 rpm
